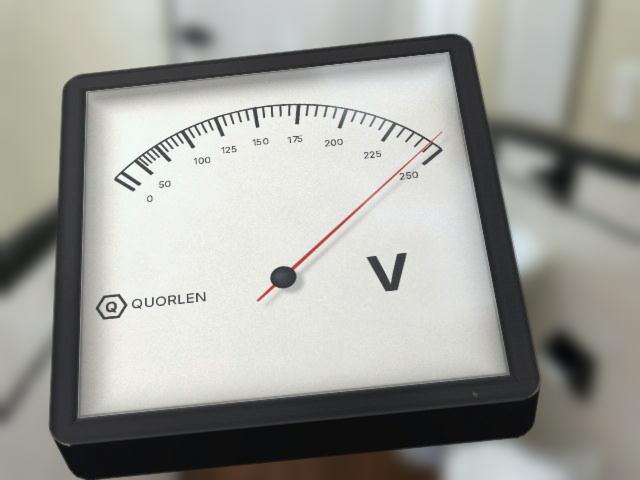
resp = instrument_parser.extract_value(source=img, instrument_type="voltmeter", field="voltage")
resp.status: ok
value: 245 V
